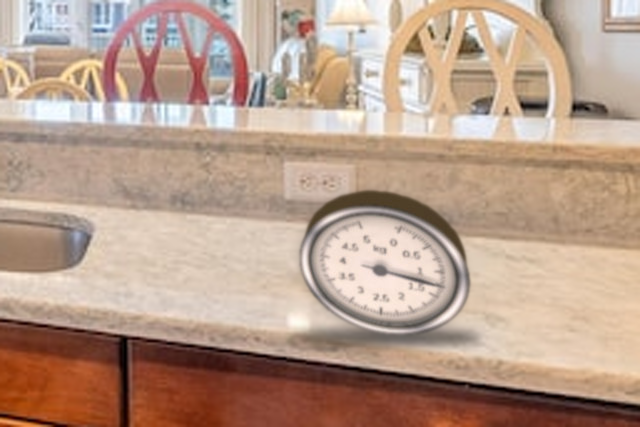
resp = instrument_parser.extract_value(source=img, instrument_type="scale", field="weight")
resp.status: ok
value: 1.25 kg
